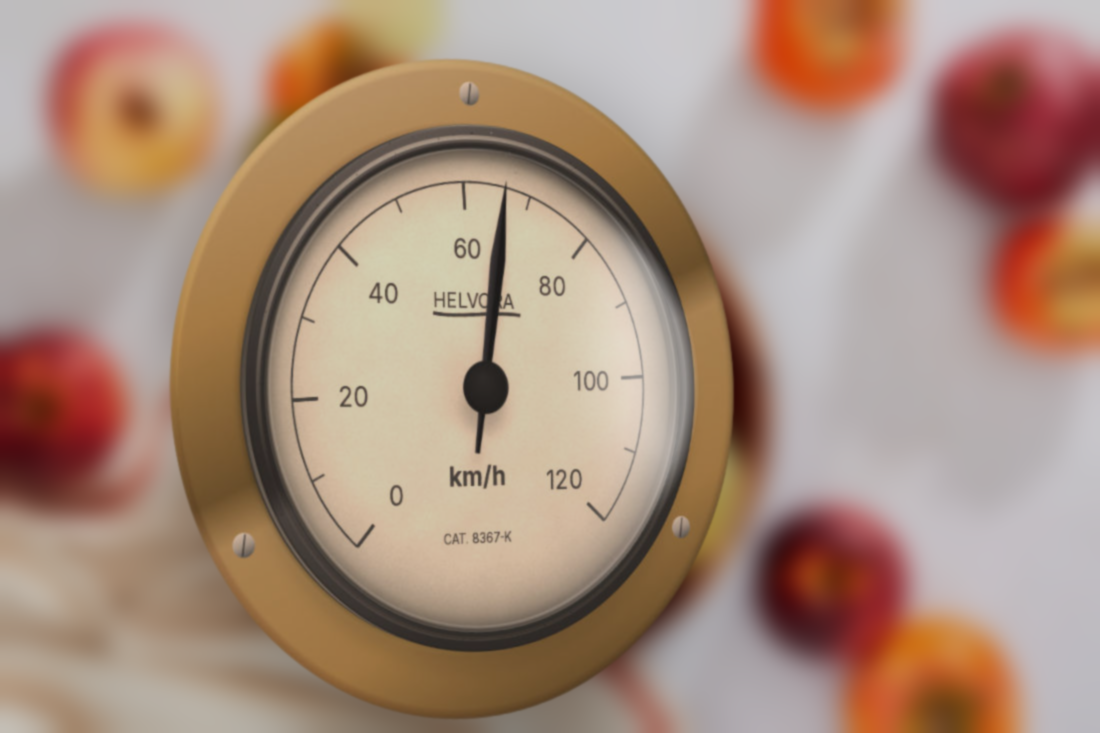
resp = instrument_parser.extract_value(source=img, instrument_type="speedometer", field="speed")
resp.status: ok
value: 65 km/h
